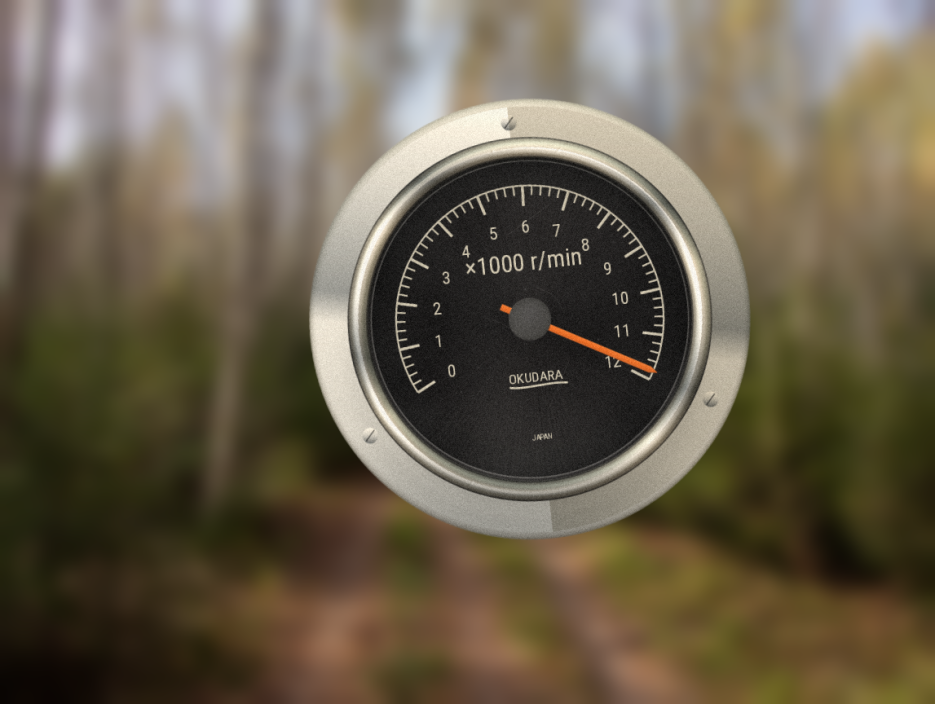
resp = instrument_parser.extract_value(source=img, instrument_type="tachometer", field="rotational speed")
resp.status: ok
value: 11800 rpm
